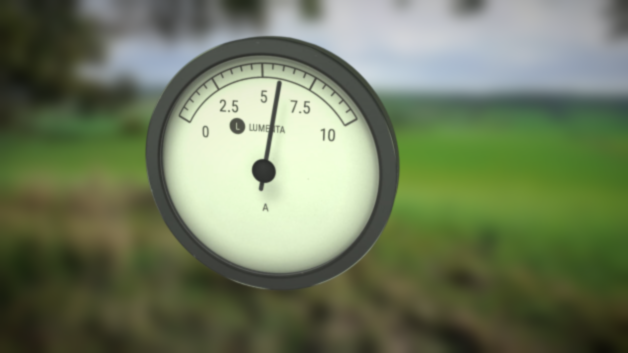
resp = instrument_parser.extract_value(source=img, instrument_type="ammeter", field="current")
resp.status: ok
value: 6 A
